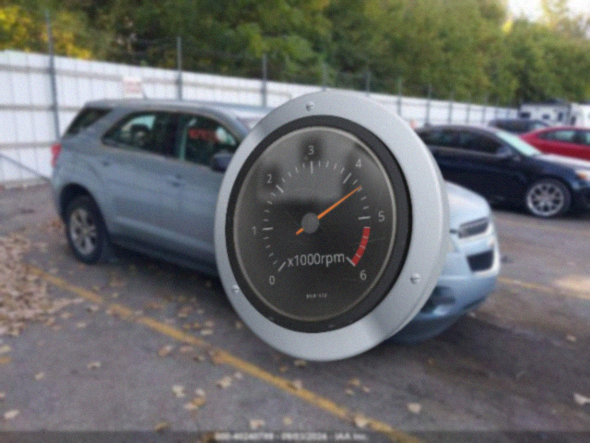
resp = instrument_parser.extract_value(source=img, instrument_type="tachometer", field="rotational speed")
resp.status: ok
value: 4400 rpm
